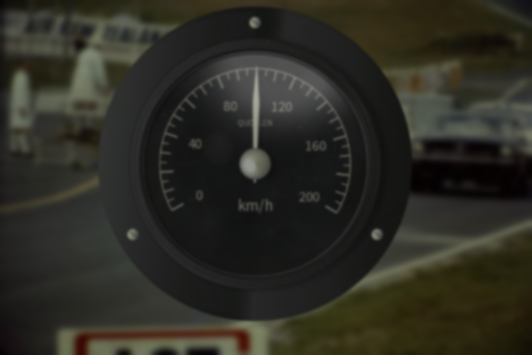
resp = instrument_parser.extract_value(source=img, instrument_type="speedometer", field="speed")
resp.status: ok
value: 100 km/h
